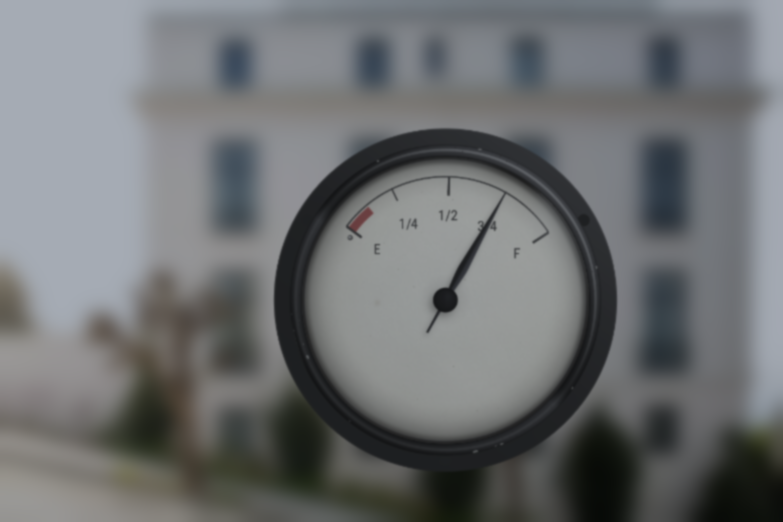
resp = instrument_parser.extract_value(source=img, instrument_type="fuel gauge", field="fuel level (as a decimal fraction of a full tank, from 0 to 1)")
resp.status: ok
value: 0.75
